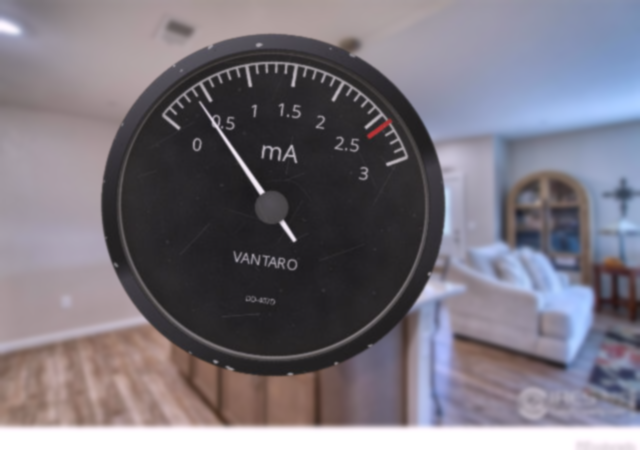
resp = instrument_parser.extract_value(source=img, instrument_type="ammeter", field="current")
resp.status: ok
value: 0.4 mA
